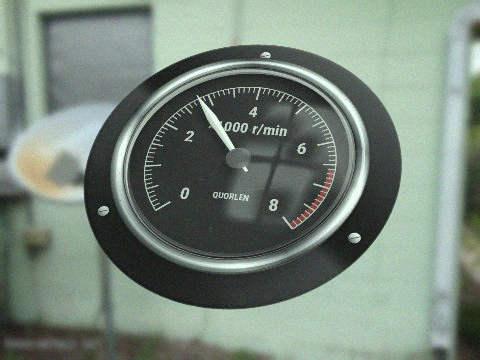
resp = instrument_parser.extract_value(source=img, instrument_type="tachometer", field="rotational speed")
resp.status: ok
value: 2800 rpm
